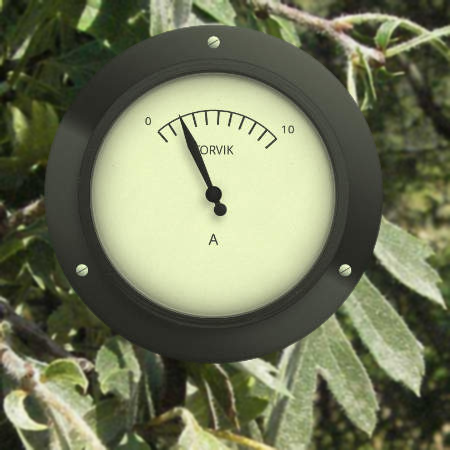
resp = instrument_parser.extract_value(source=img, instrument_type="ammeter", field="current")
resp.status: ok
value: 2 A
